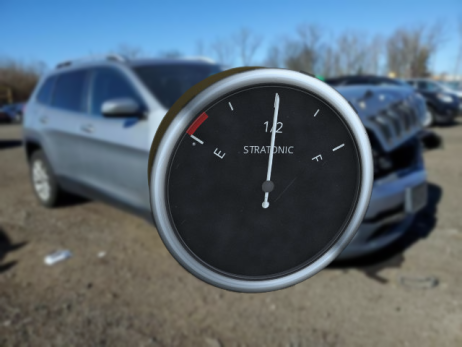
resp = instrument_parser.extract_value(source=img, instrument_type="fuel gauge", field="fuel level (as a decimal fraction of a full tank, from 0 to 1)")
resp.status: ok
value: 0.5
